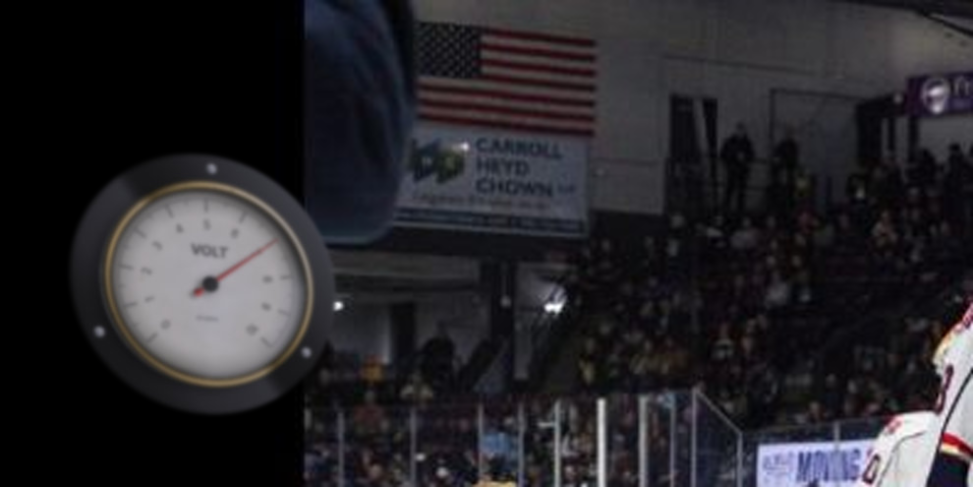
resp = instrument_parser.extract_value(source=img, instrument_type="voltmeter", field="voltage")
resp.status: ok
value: 7 V
